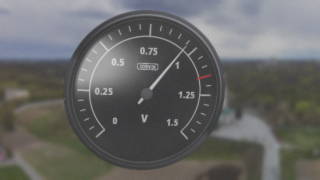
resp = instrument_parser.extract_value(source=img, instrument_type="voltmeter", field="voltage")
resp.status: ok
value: 0.95 V
